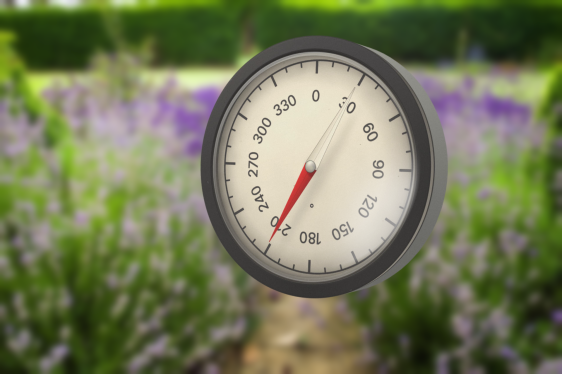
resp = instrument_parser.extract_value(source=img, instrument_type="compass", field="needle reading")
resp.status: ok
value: 210 °
